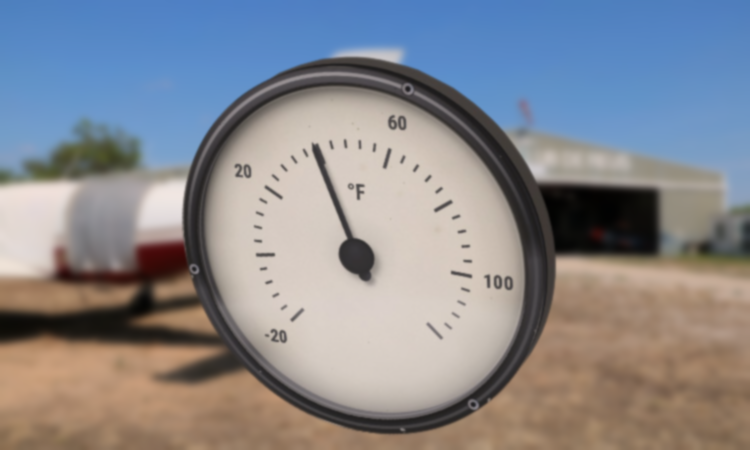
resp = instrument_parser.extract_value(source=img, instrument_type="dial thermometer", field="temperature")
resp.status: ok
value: 40 °F
